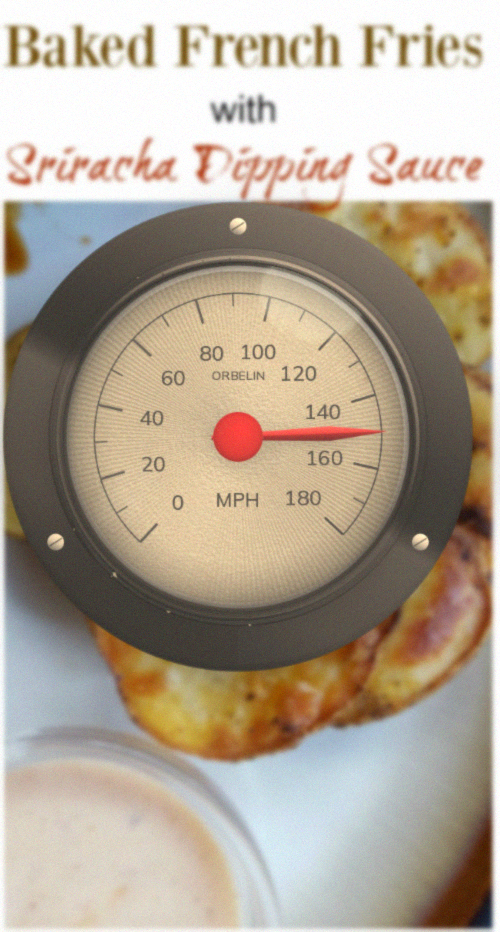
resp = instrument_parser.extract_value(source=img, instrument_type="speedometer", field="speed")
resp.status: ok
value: 150 mph
